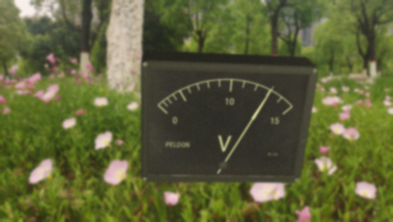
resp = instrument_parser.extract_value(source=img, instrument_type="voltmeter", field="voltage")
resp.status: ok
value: 13 V
